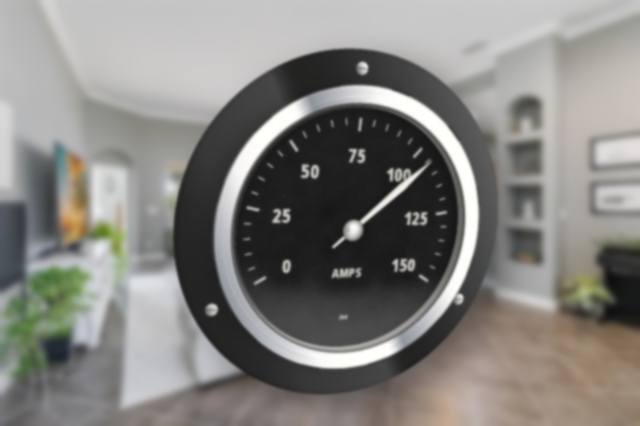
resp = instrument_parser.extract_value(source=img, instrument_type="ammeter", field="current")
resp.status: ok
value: 105 A
